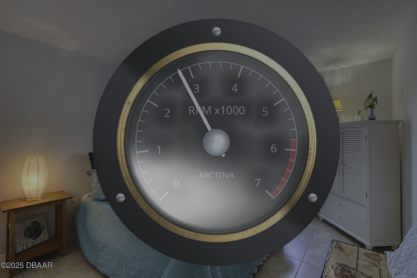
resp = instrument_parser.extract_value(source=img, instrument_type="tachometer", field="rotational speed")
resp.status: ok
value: 2800 rpm
